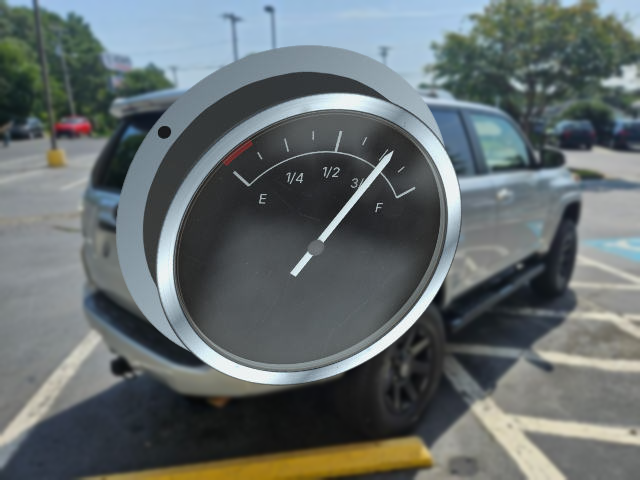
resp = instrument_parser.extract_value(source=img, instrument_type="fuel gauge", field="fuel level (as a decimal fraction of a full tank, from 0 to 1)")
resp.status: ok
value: 0.75
